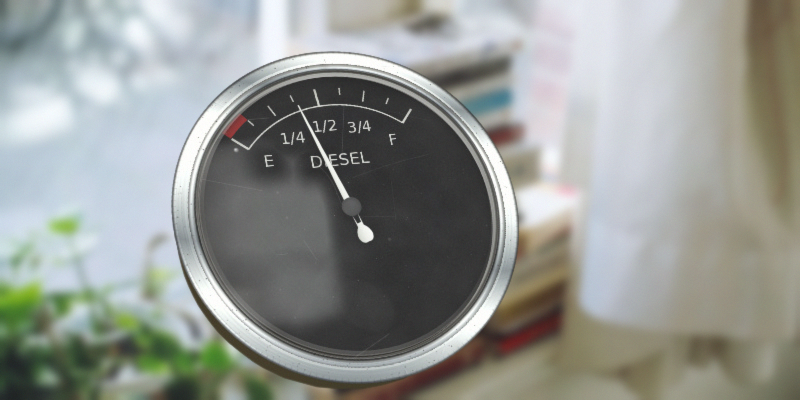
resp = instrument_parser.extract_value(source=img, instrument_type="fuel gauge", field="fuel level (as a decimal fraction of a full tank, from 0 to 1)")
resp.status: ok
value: 0.375
